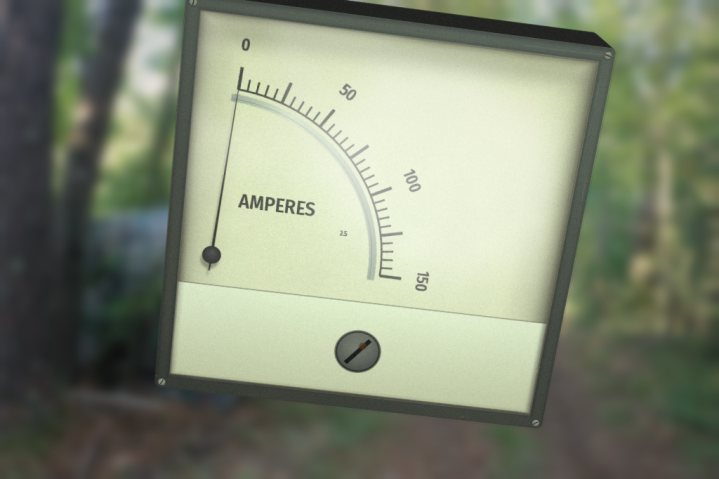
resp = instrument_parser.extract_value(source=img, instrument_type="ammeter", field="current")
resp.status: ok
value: 0 A
